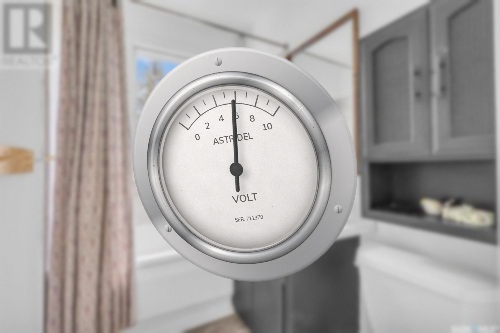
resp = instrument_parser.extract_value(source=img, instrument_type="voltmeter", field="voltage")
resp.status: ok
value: 6 V
